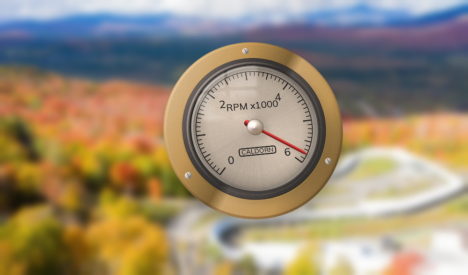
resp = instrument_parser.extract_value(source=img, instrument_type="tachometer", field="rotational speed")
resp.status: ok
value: 5800 rpm
